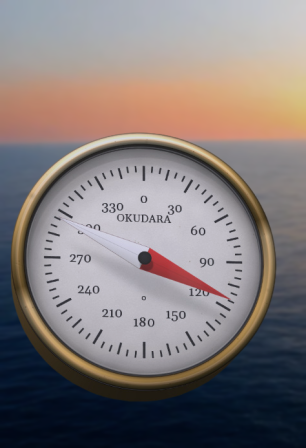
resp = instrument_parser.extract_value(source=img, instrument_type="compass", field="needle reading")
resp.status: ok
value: 115 °
